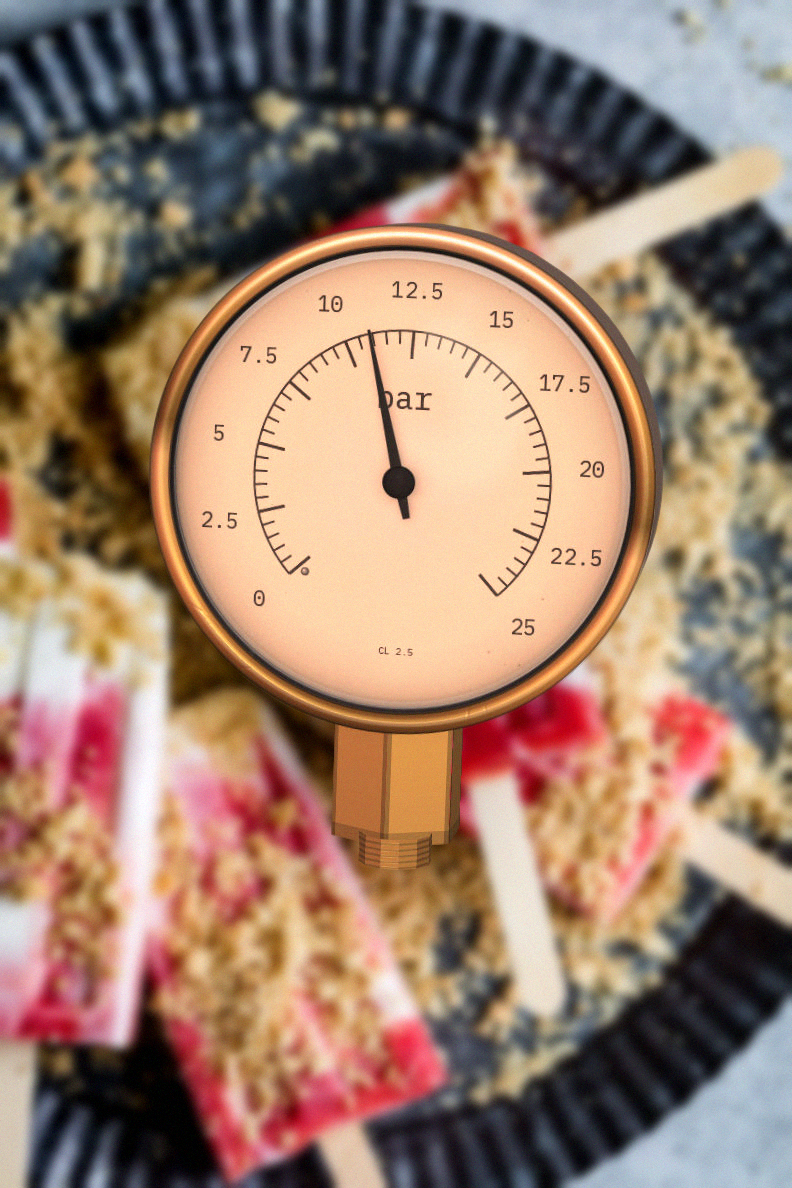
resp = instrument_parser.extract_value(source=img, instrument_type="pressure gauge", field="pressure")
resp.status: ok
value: 11 bar
